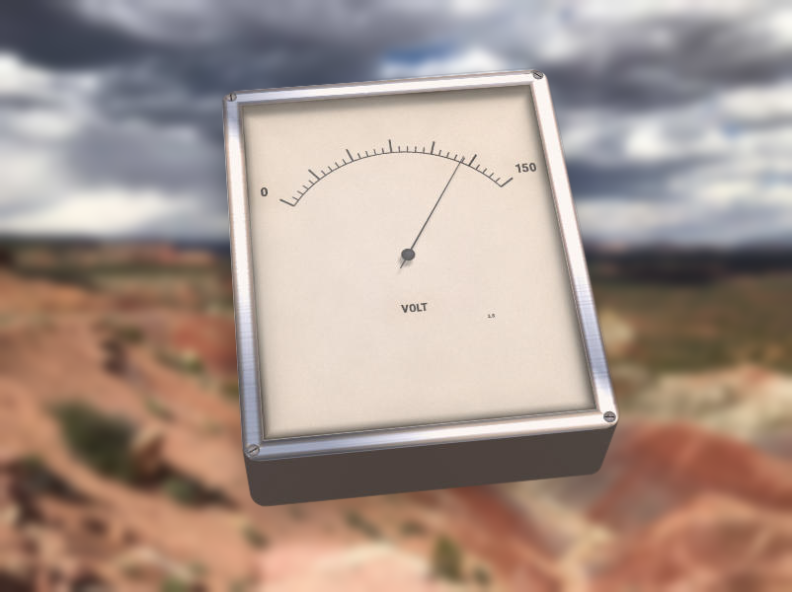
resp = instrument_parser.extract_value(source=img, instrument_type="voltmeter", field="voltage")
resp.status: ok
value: 120 V
